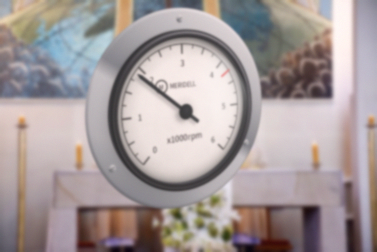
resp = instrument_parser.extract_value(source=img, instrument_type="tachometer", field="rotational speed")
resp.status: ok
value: 1875 rpm
